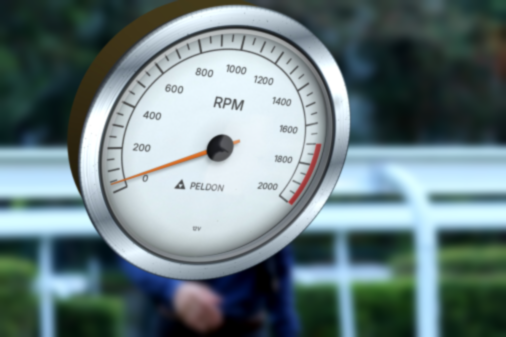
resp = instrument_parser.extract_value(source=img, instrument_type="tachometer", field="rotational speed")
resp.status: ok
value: 50 rpm
